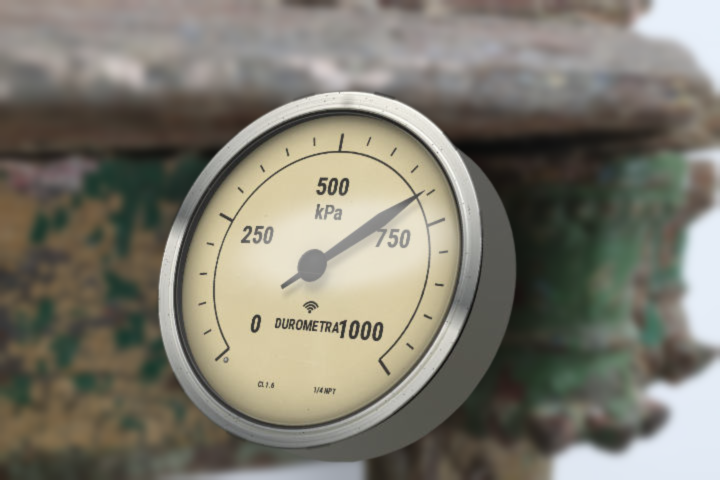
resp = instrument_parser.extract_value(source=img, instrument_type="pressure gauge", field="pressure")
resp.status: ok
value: 700 kPa
